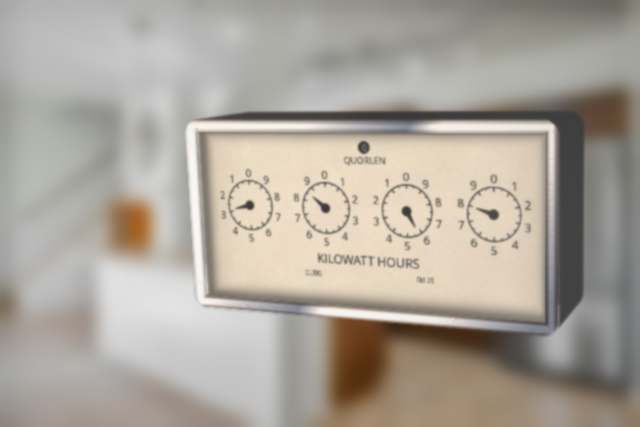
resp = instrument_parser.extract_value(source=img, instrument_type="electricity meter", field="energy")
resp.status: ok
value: 2858 kWh
